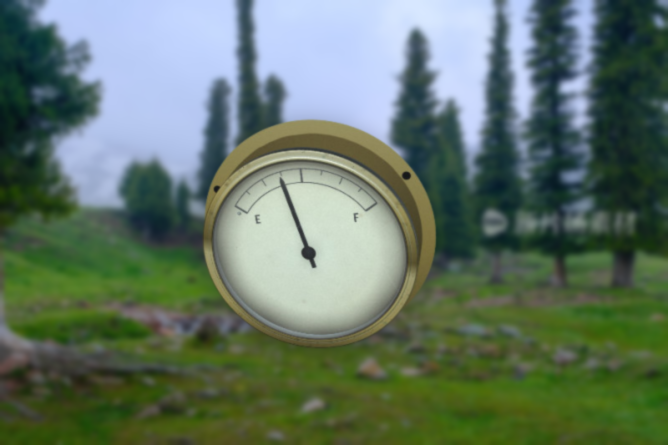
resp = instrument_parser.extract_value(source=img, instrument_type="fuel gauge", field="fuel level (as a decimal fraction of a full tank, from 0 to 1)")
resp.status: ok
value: 0.375
